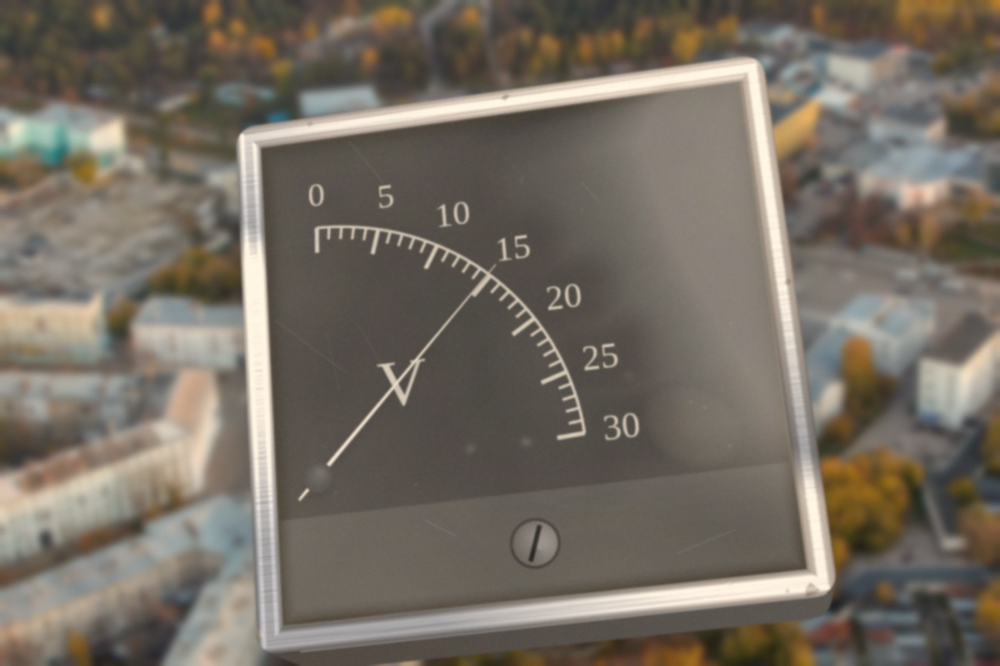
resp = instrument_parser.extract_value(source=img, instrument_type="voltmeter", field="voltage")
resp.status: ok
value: 15 V
